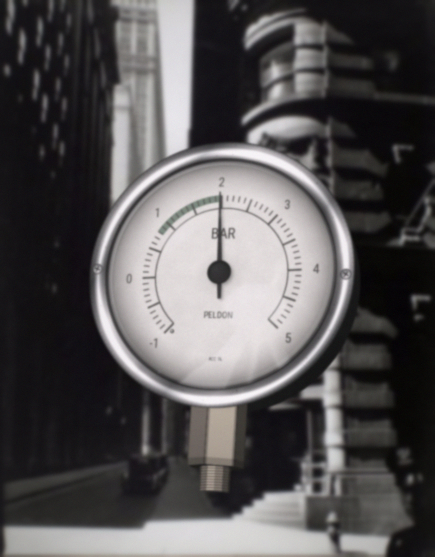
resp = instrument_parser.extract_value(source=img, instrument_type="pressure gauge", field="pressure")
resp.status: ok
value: 2 bar
